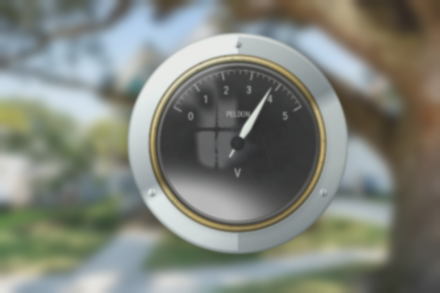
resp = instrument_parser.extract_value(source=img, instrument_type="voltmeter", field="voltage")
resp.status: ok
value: 3.8 V
